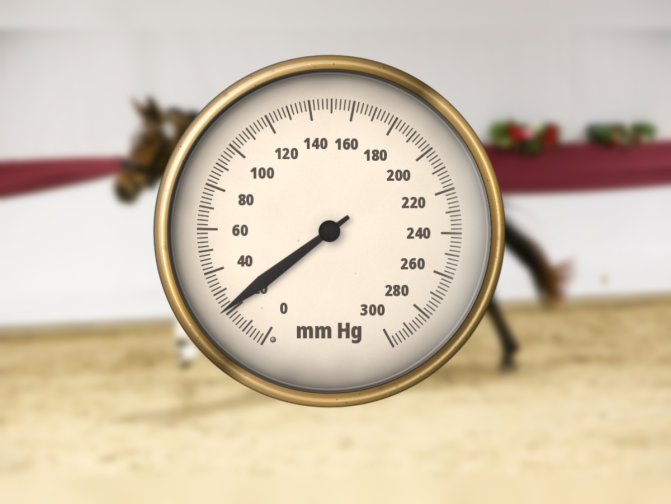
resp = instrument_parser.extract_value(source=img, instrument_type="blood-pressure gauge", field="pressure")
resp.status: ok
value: 22 mmHg
